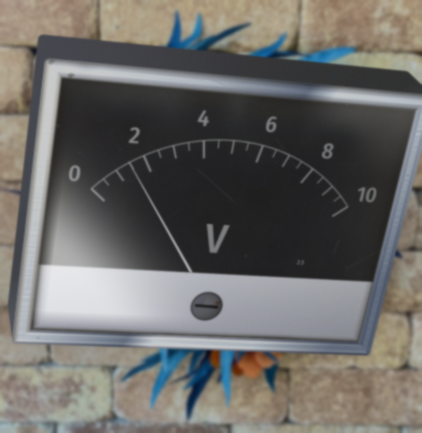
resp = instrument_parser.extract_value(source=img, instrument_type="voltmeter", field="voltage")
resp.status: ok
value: 1.5 V
